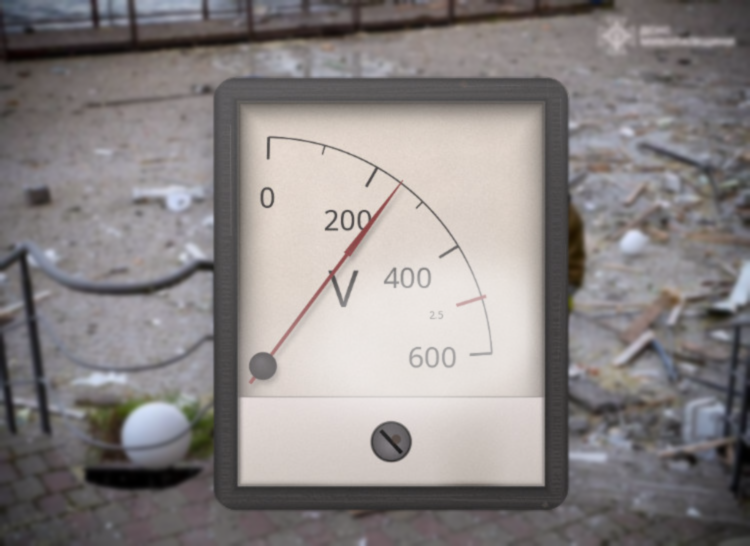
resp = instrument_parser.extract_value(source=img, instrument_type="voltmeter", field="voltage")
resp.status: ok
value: 250 V
